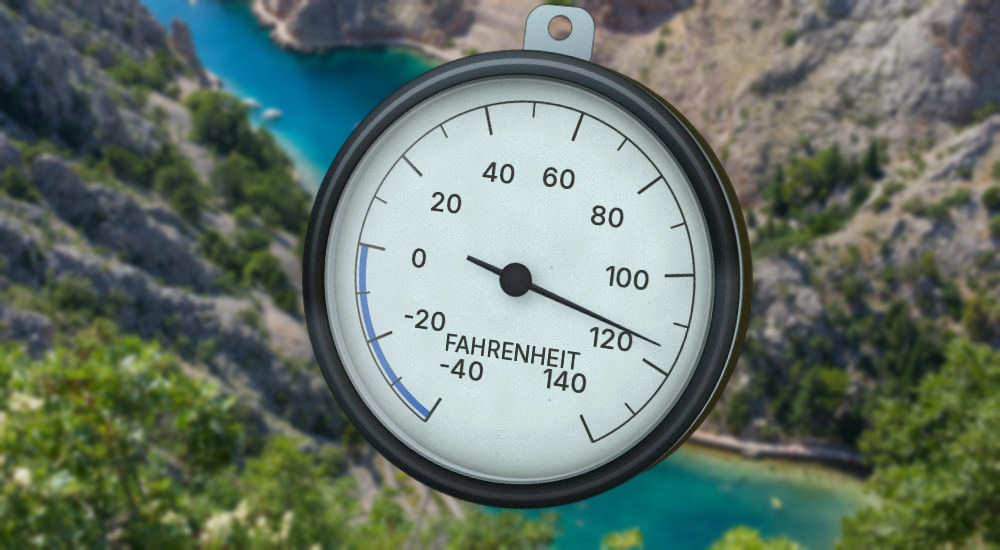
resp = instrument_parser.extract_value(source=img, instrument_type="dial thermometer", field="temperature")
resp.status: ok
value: 115 °F
